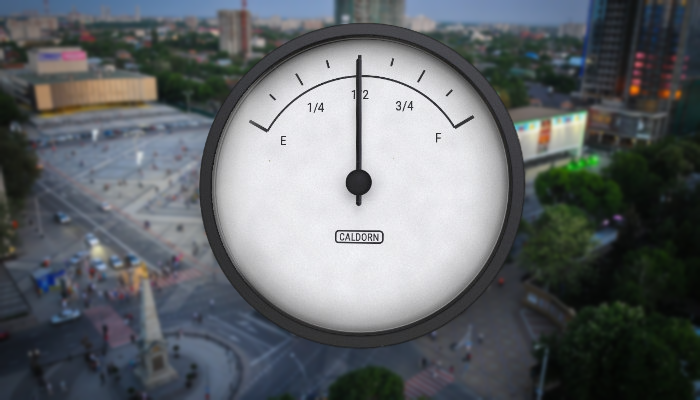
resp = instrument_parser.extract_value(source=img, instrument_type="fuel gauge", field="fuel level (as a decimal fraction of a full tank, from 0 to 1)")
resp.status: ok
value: 0.5
